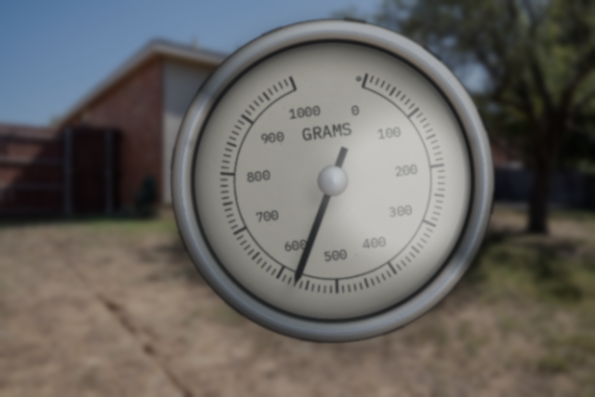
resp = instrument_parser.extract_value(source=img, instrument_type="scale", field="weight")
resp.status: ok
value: 570 g
